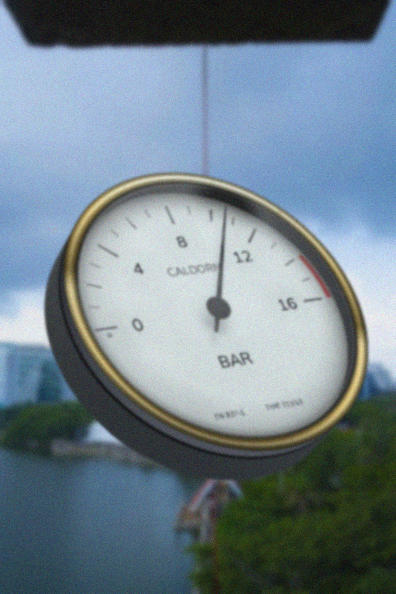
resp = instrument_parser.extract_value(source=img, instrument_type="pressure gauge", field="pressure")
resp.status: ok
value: 10.5 bar
